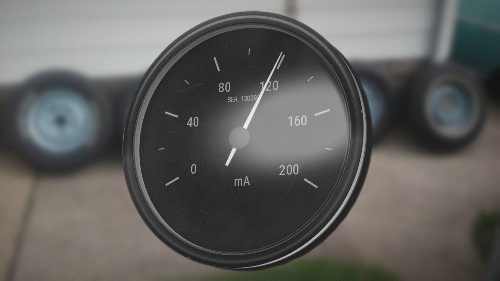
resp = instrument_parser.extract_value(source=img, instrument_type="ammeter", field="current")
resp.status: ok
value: 120 mA
